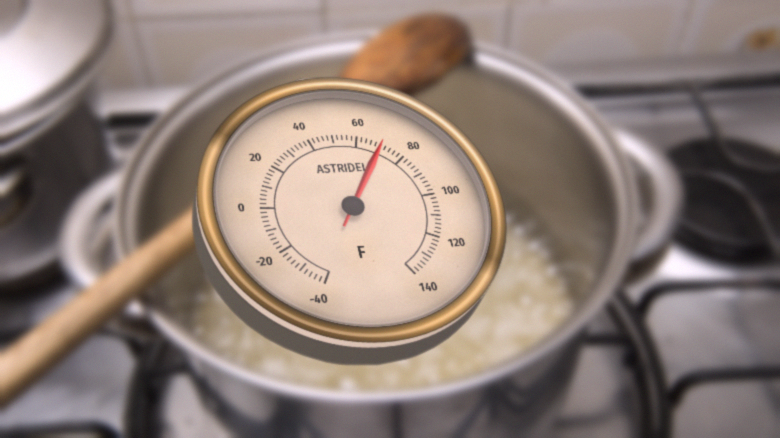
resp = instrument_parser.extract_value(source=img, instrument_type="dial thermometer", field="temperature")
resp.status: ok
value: 70 °F
